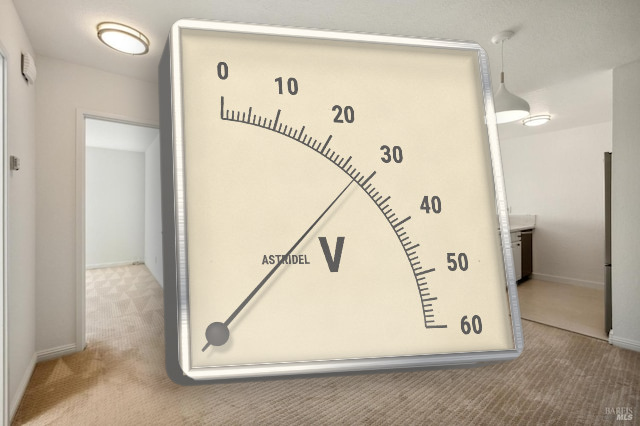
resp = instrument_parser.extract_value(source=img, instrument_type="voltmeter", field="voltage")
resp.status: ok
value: 28 V
